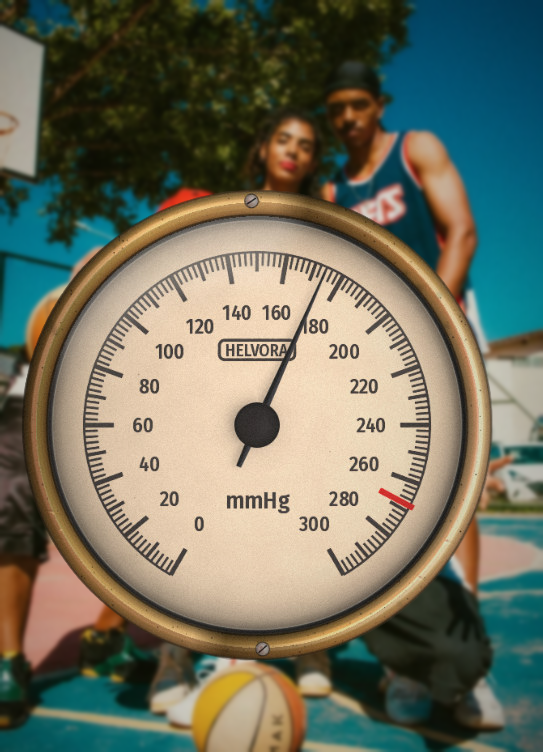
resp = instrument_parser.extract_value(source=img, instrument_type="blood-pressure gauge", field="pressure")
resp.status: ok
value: 174 mmHg
